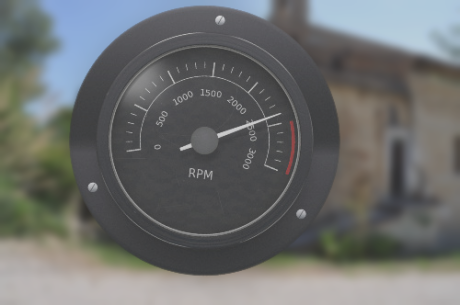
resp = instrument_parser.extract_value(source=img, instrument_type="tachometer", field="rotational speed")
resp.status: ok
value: 2400 rpm
